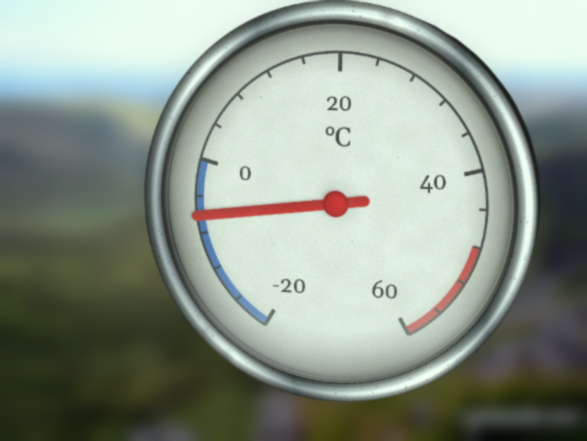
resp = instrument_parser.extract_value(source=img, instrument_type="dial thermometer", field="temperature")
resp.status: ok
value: -6 °C
